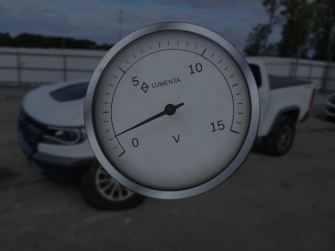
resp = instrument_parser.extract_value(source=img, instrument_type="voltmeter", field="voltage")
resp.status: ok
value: 1 V
